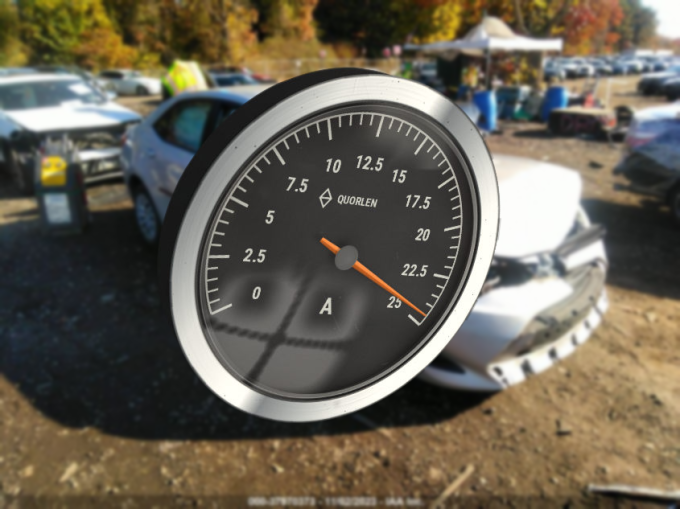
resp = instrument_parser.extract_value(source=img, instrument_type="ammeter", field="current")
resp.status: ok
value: 24.5 A
